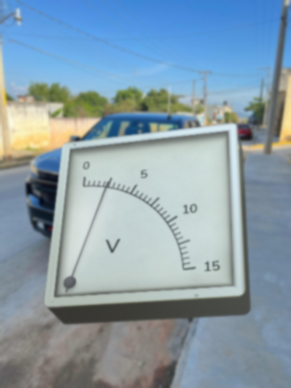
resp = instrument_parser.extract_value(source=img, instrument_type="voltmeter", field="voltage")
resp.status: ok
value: 2.5 V
